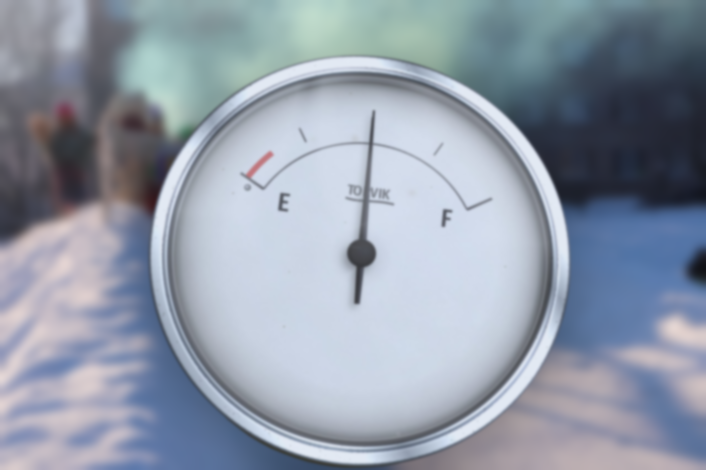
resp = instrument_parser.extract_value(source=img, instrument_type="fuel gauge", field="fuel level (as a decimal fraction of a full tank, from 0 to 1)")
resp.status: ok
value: 0.5
